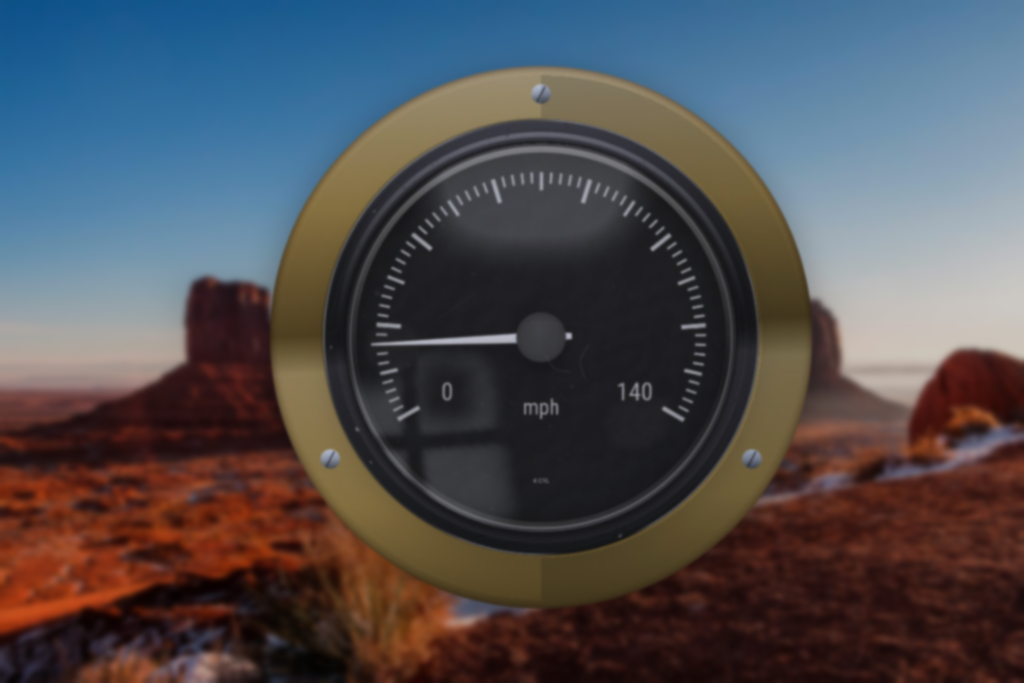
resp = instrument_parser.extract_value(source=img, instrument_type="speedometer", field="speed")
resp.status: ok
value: 16 mph
